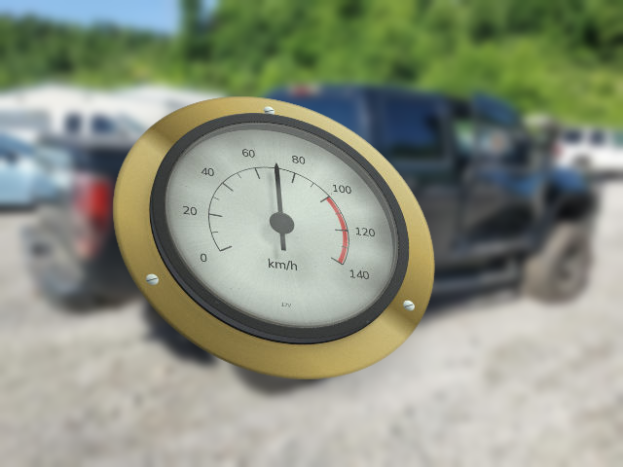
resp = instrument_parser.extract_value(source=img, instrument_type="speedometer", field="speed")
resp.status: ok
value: 70 km/h
